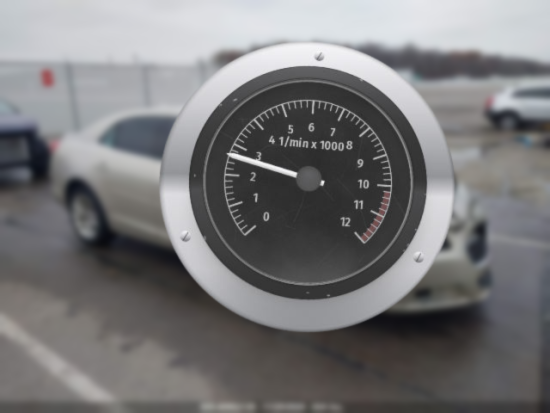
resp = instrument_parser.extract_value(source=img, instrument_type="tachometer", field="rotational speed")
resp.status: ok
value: 2600 rpm
